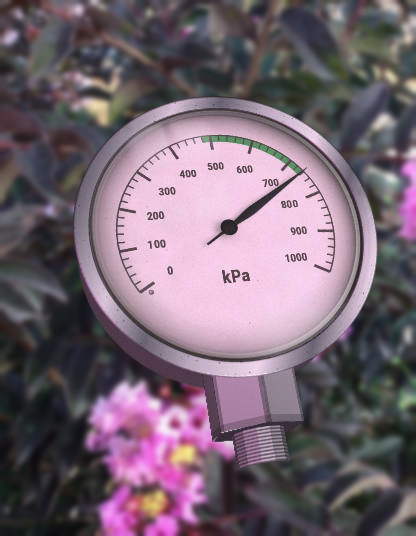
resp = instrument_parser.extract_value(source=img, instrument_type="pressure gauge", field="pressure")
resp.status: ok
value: 740 kPa
